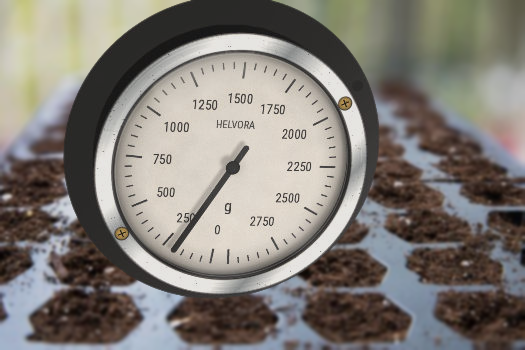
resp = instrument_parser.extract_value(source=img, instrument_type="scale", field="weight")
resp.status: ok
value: 200 g
